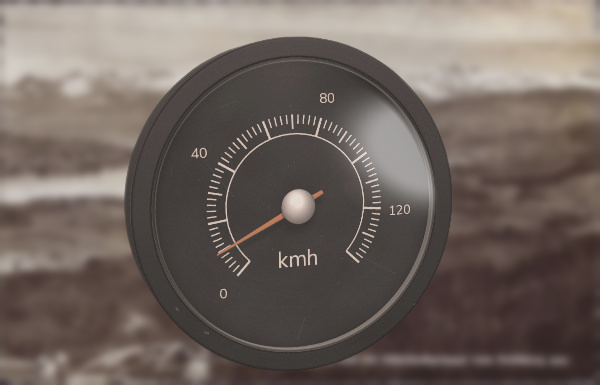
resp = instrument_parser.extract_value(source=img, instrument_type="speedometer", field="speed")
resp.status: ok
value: 10 km/h
